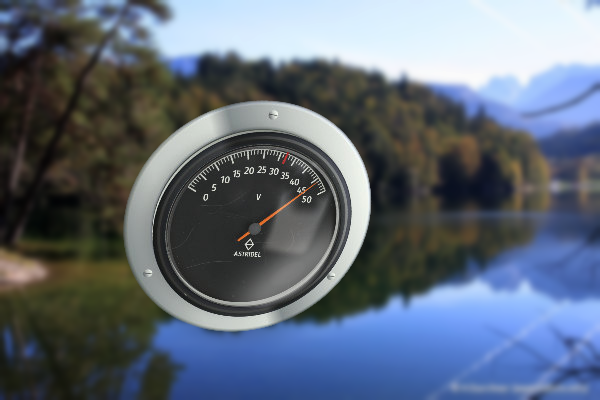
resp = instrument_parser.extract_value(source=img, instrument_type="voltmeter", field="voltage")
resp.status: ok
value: 45 V
